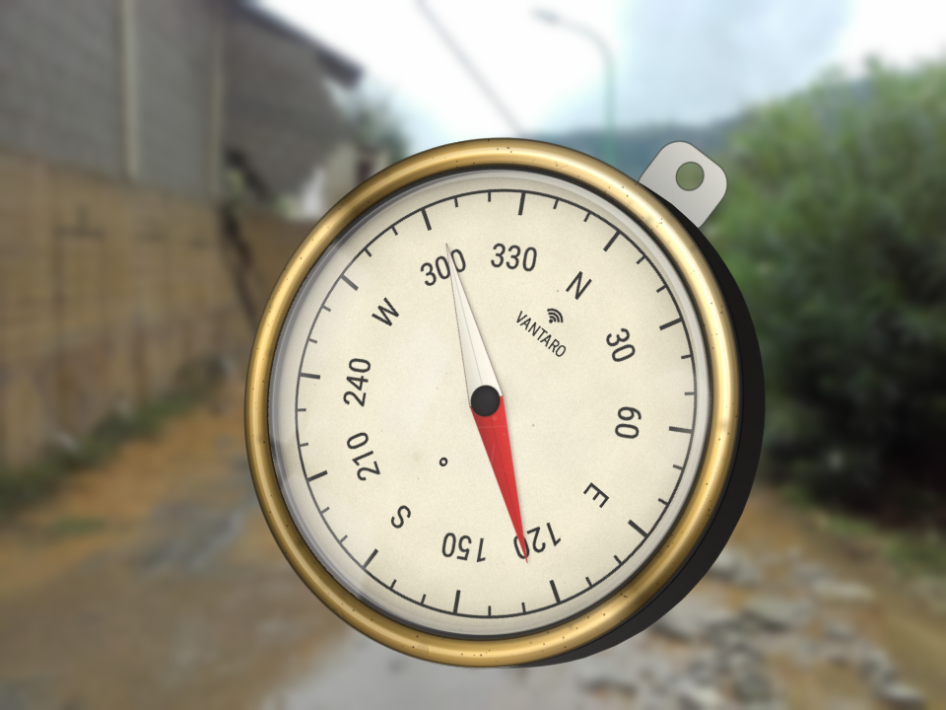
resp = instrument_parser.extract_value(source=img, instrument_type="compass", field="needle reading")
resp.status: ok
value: 125 °
